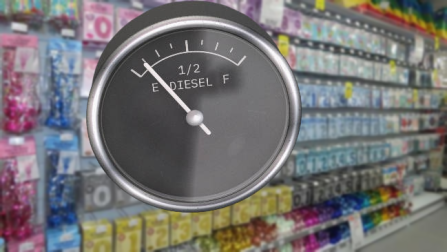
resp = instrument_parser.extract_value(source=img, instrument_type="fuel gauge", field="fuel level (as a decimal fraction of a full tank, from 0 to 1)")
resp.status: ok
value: 0.125
